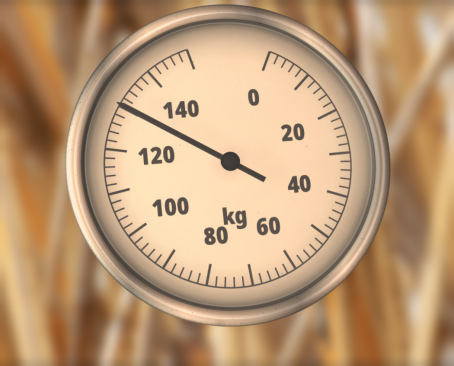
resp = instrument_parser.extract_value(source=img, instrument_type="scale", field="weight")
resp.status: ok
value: 130 kg
